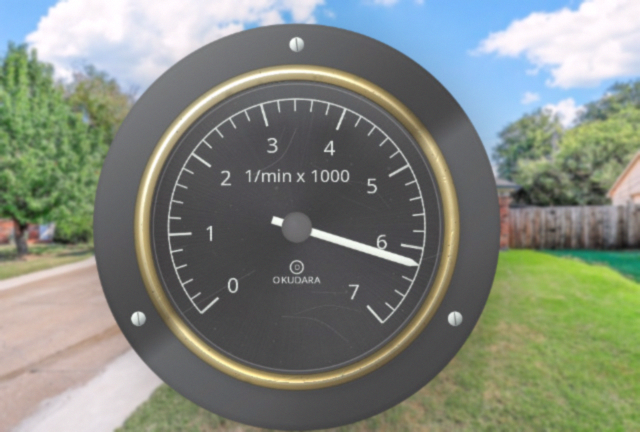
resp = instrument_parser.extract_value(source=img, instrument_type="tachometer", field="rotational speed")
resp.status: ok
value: 6200 rpm
